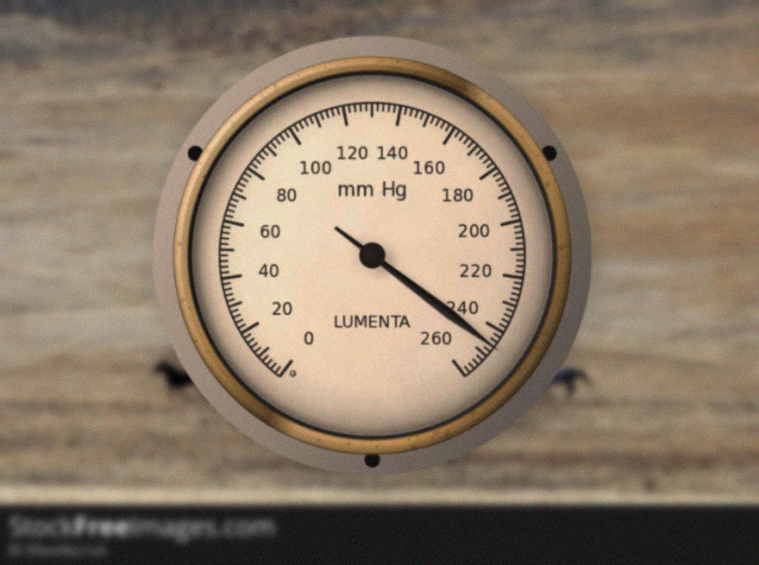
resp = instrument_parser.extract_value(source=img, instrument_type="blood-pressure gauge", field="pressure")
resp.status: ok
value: 246 mmHg
